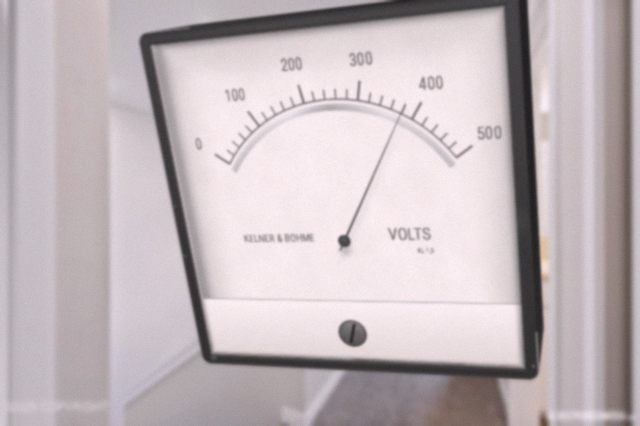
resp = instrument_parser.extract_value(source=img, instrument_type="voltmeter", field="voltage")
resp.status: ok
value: 380 V
